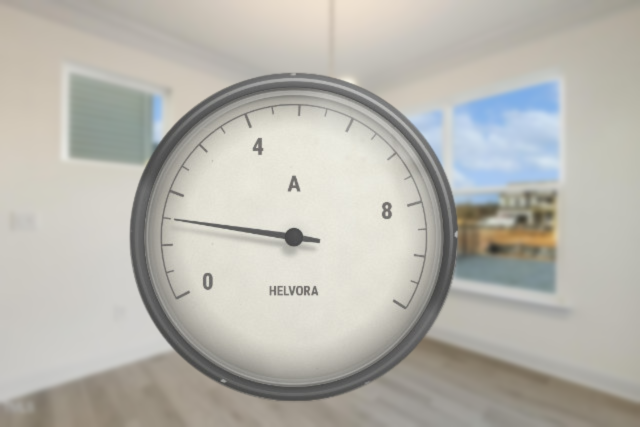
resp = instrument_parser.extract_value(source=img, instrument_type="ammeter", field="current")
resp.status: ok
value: 1.5 A
